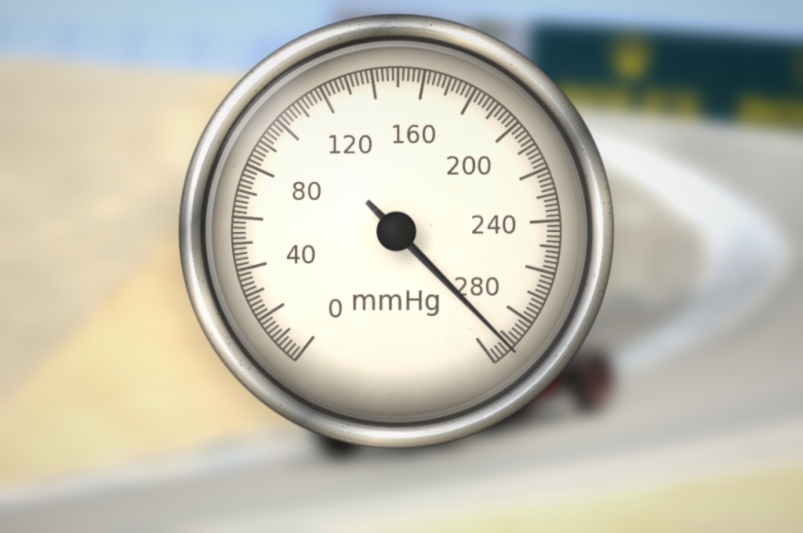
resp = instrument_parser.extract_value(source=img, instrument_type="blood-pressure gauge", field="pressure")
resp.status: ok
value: 292 mmHg
